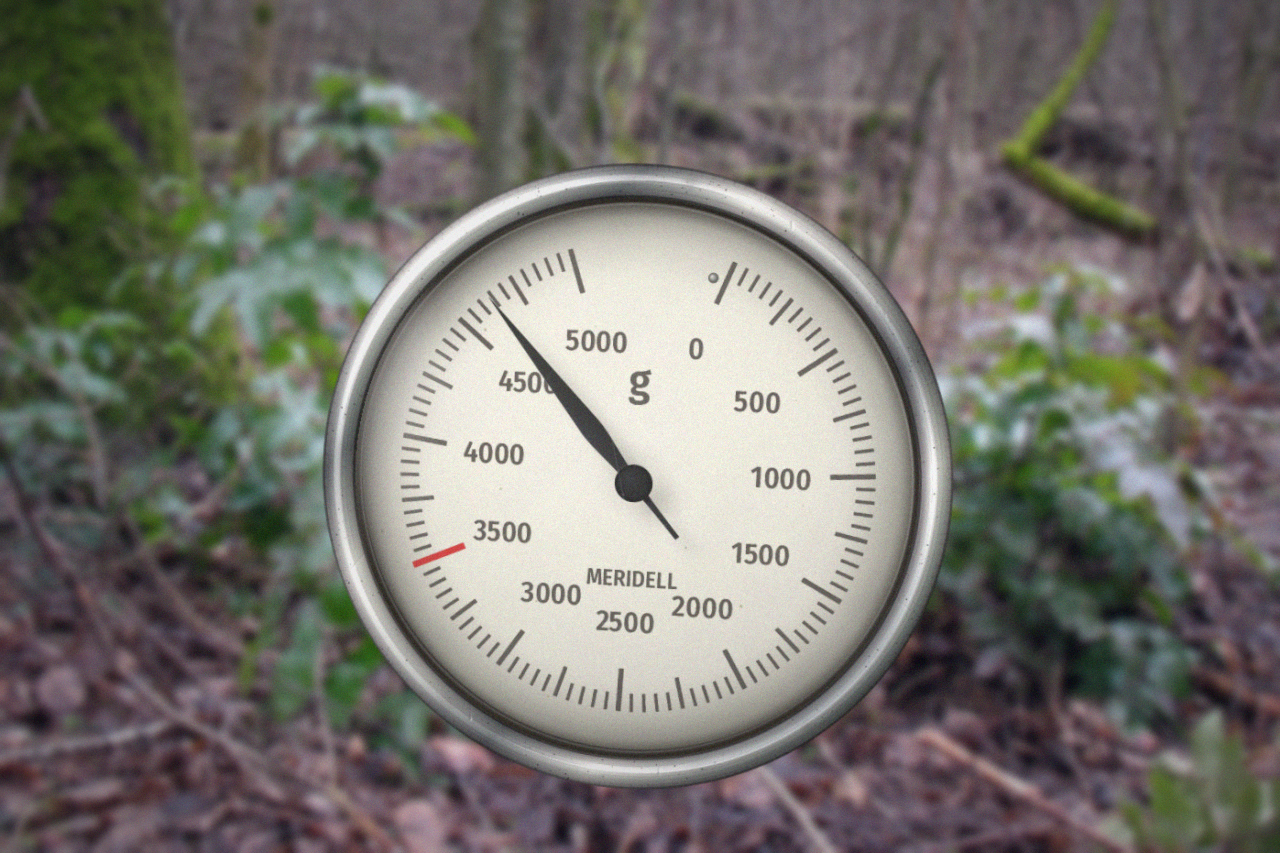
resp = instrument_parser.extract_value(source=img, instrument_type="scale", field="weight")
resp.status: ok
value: 4650 g
